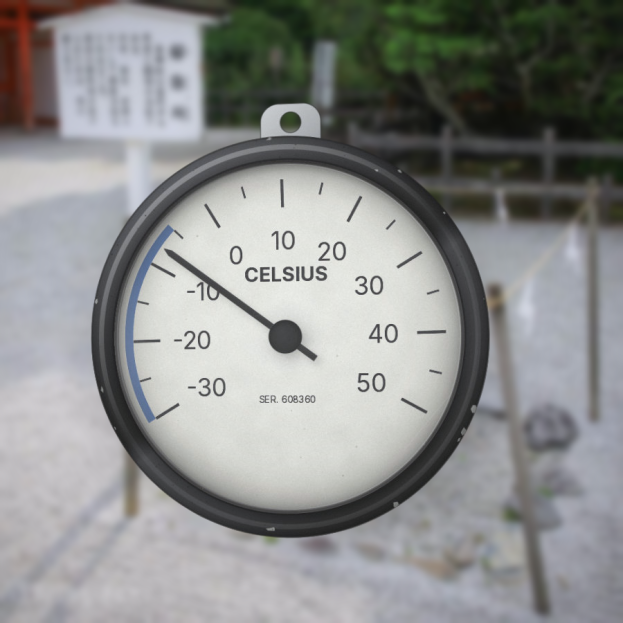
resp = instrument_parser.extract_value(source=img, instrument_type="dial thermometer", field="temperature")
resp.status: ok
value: -7.5 °C
